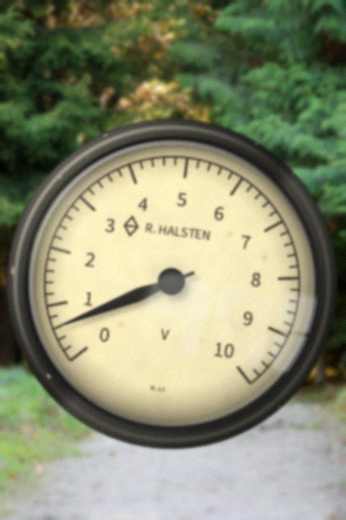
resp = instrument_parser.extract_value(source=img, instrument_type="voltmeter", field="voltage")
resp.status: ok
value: 0.6 V
